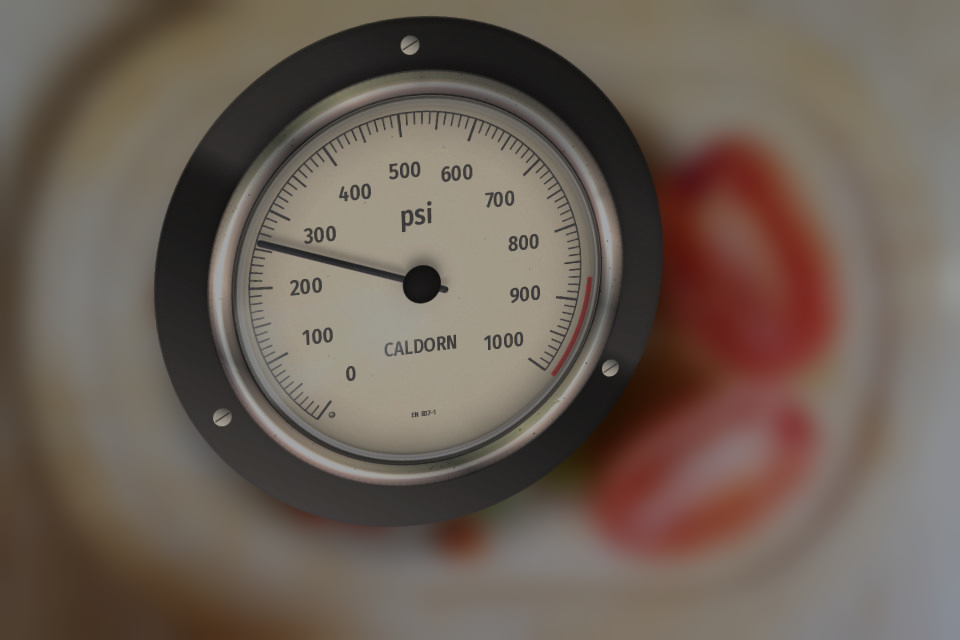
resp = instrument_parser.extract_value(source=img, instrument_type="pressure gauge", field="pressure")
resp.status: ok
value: 260 psi
